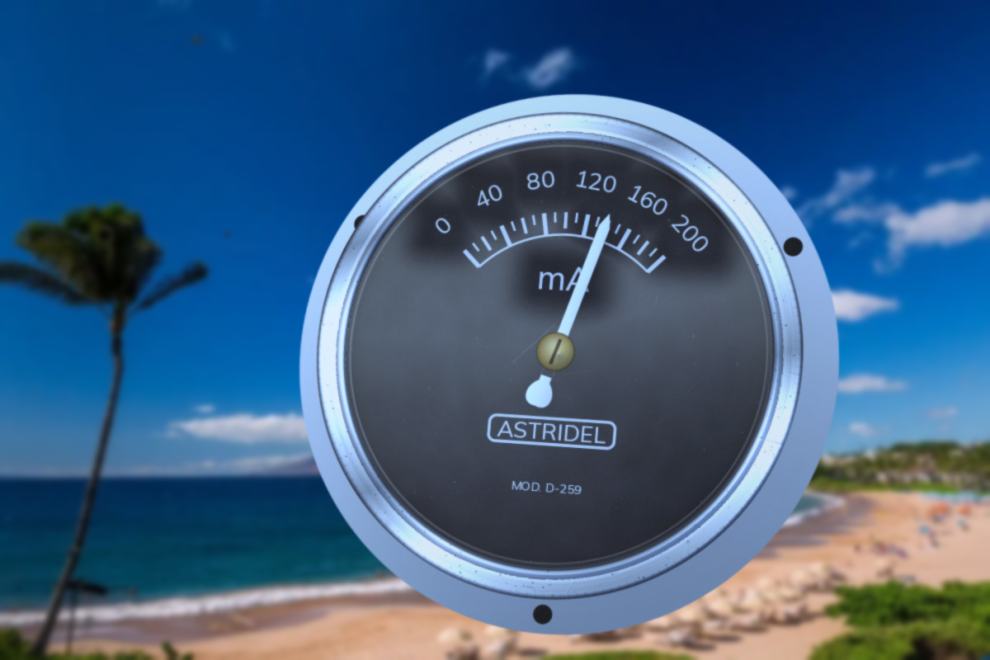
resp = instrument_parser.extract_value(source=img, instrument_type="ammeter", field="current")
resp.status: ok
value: 140 mA
